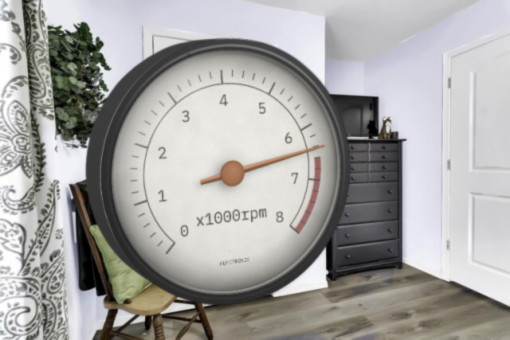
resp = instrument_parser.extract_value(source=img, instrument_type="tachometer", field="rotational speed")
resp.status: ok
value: 6400 rpm
